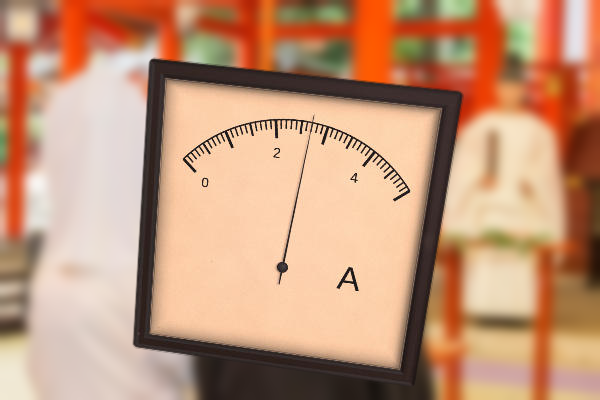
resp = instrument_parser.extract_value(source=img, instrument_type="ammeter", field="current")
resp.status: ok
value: 2.7 A
